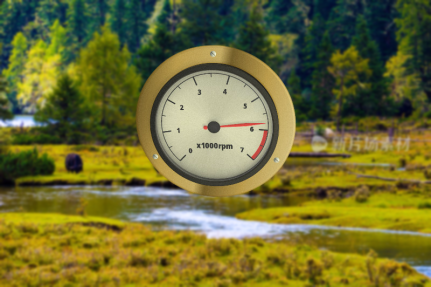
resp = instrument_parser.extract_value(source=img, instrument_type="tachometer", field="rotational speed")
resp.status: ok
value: 5750 rpm
